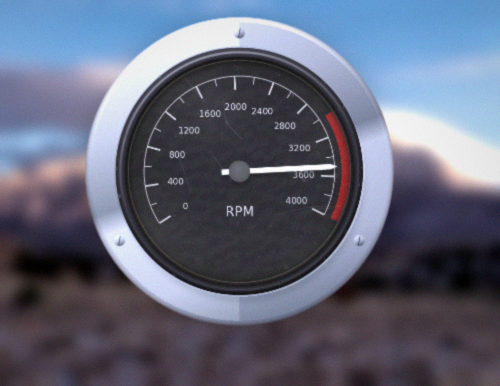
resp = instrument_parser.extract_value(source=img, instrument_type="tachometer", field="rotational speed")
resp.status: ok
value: 3500 rpm
